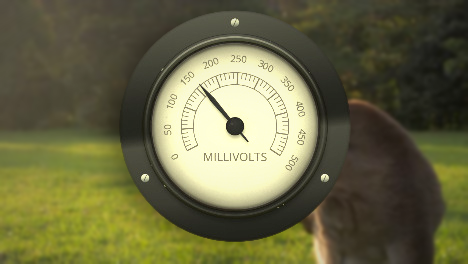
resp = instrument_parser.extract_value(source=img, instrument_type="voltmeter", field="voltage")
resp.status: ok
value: 160 mV
